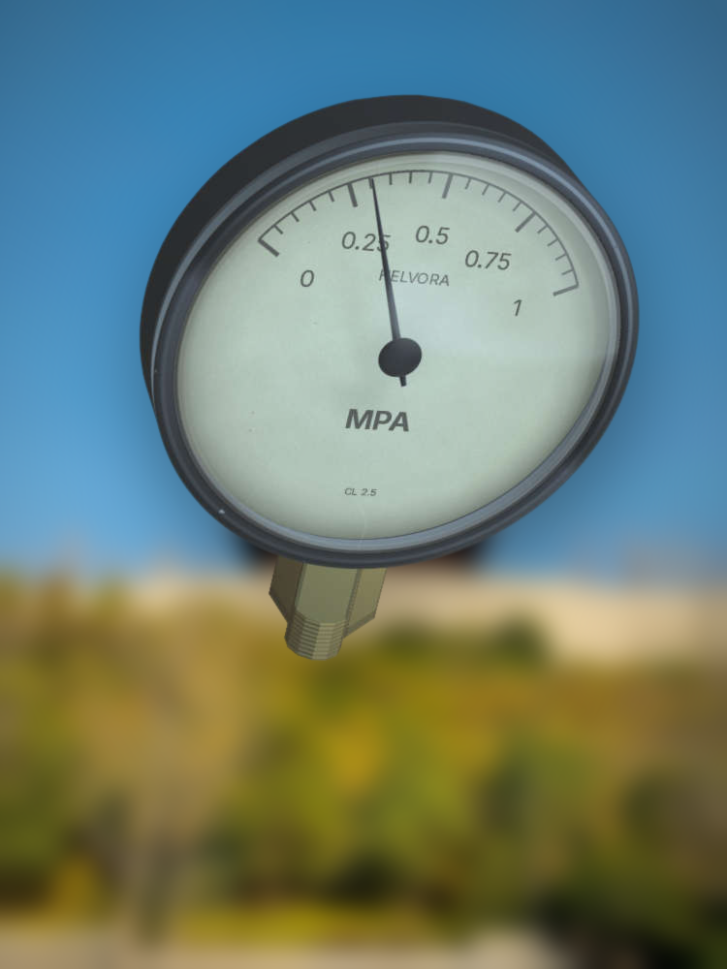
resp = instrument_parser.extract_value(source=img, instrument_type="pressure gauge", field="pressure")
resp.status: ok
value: 0.3 MPa
